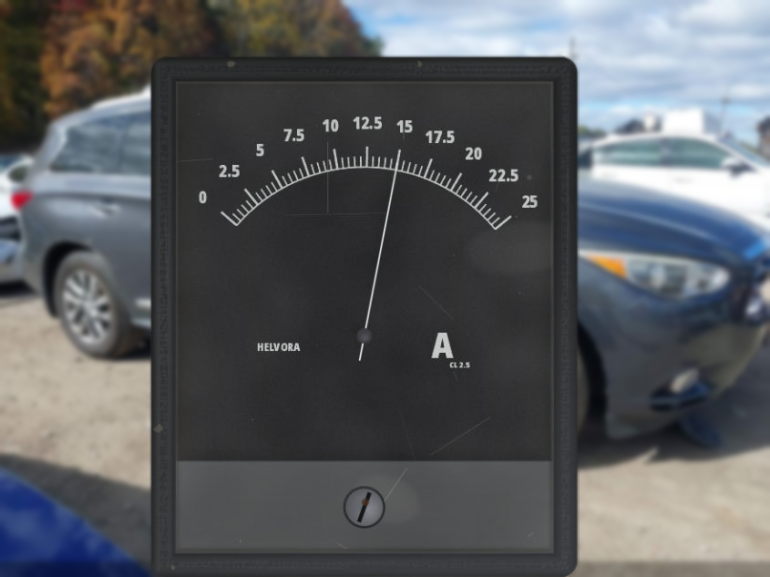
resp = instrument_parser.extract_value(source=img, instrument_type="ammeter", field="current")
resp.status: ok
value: 15 A
